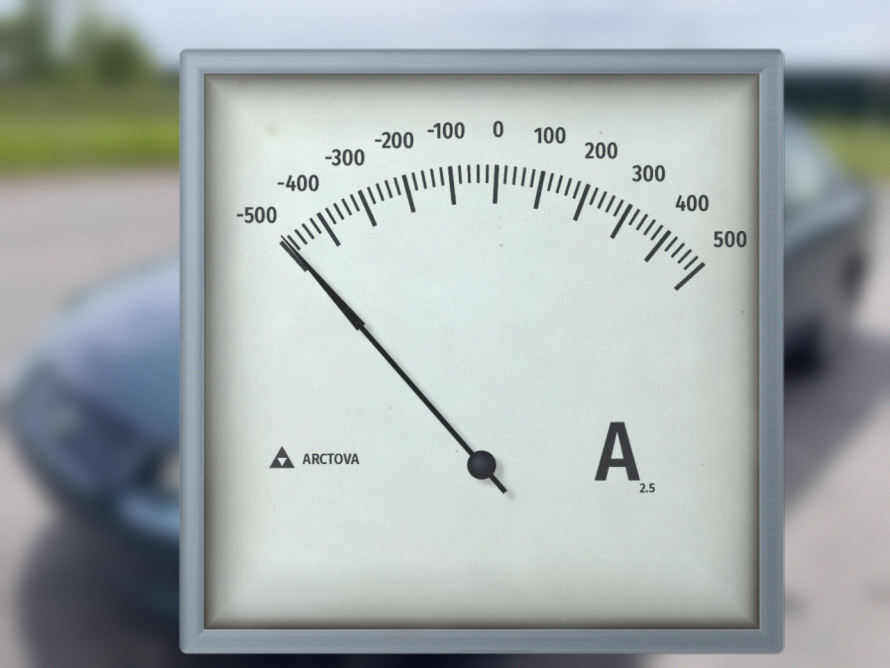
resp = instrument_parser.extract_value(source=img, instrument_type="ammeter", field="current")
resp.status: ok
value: -490 A
